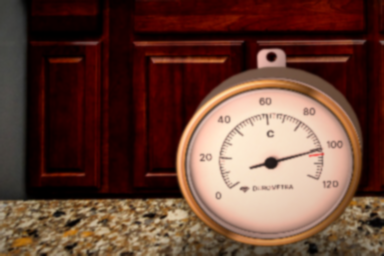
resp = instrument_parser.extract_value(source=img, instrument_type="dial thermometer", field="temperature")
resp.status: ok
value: 100 °C
